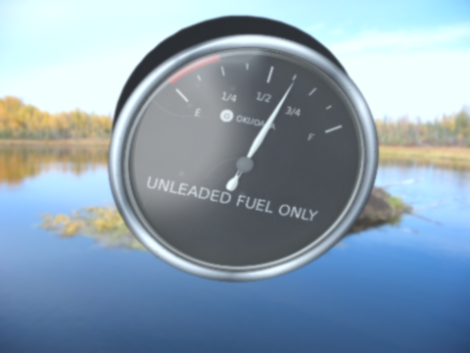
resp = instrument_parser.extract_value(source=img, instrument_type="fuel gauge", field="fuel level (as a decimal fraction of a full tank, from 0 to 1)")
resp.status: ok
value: 0.625
